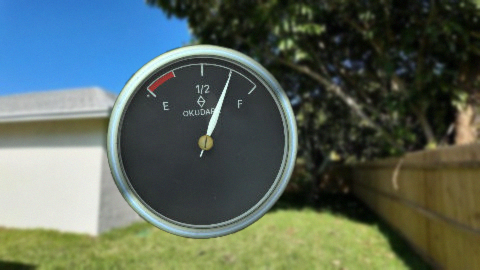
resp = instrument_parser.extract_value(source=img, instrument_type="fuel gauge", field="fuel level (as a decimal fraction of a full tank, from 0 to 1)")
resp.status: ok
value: 0.75
